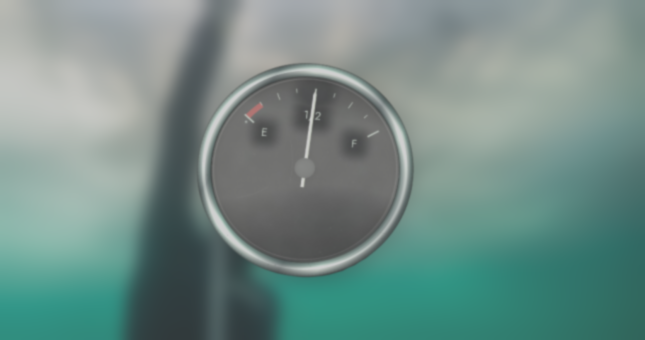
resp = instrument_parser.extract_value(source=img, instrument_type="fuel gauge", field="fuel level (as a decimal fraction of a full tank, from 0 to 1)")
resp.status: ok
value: 0.5
